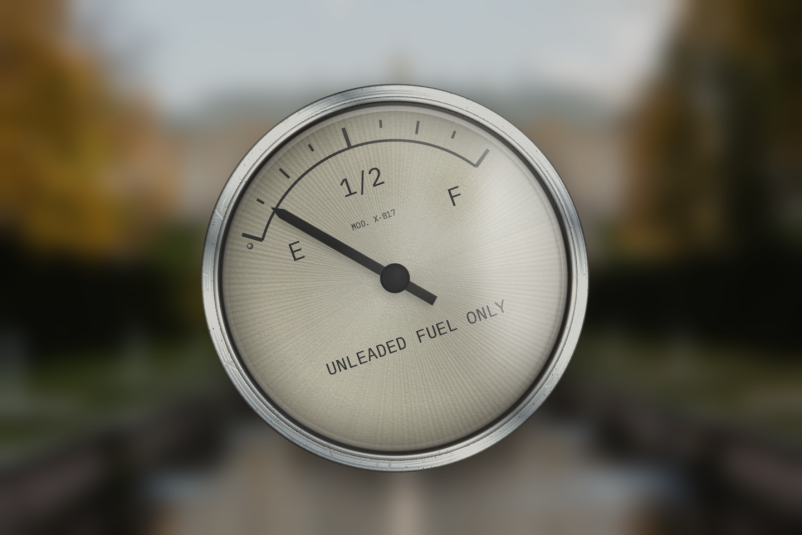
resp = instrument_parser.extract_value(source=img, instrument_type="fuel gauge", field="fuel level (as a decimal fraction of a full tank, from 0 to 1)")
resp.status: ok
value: 0.125
